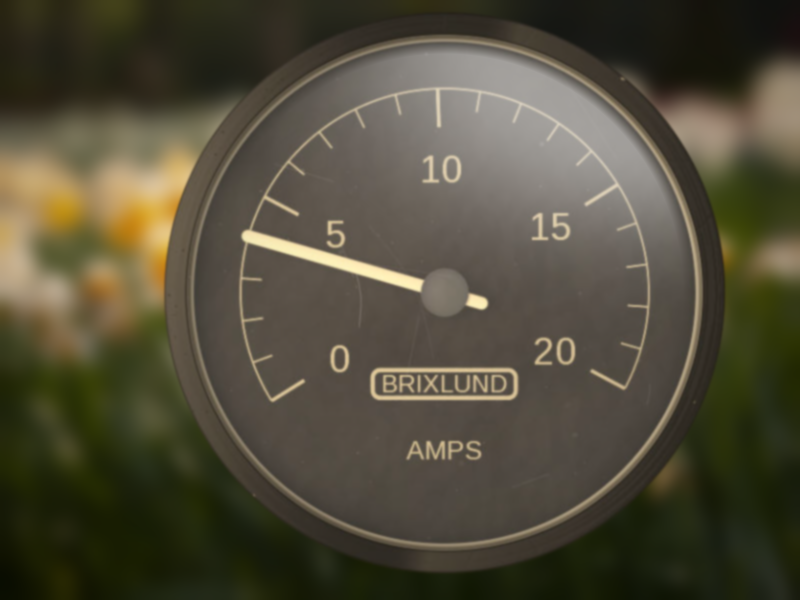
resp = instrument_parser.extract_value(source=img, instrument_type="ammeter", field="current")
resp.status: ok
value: 4 A
